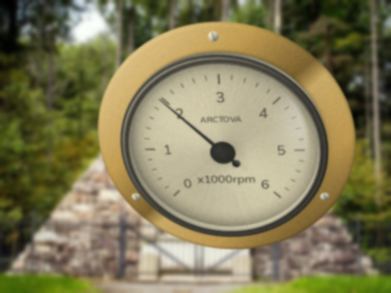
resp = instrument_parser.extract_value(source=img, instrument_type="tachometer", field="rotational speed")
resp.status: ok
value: 2000 rpm
